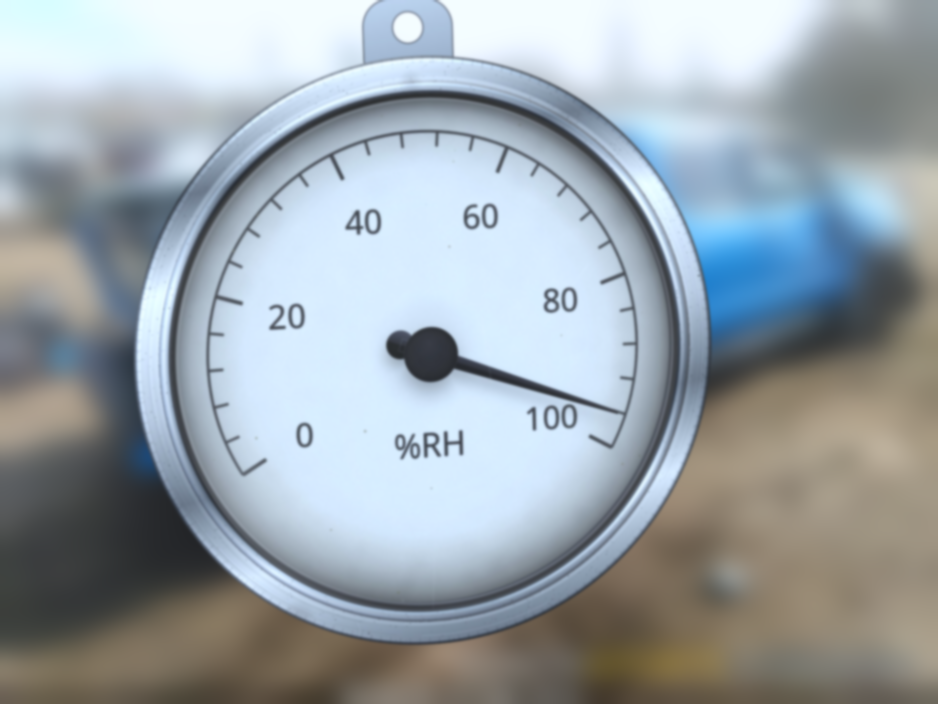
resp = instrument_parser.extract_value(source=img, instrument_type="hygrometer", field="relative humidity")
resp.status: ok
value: 96 %
